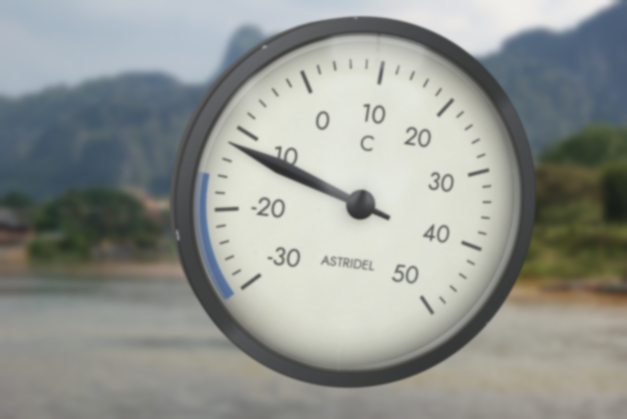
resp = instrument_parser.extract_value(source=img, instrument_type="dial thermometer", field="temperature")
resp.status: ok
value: -12 °C
